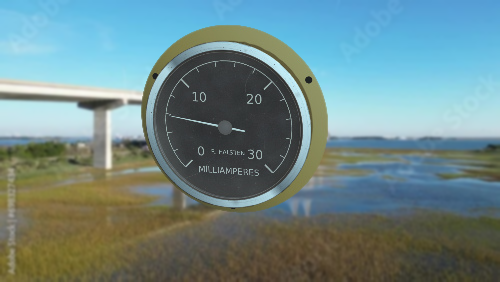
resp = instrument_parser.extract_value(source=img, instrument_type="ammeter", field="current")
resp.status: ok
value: 6 mA
